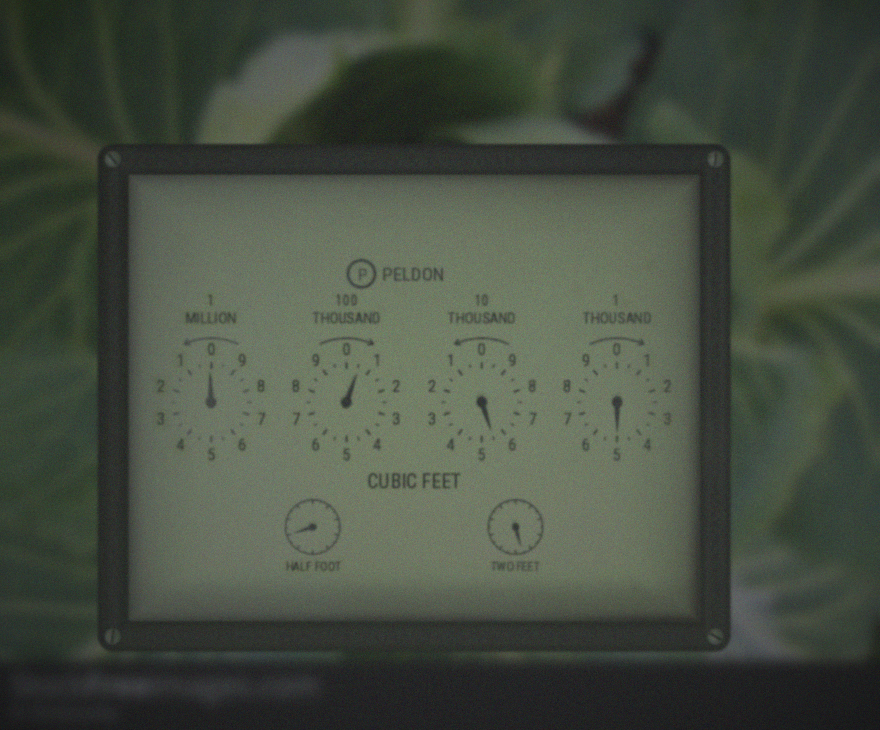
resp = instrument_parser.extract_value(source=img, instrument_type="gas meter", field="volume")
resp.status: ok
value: 5500 ft³
